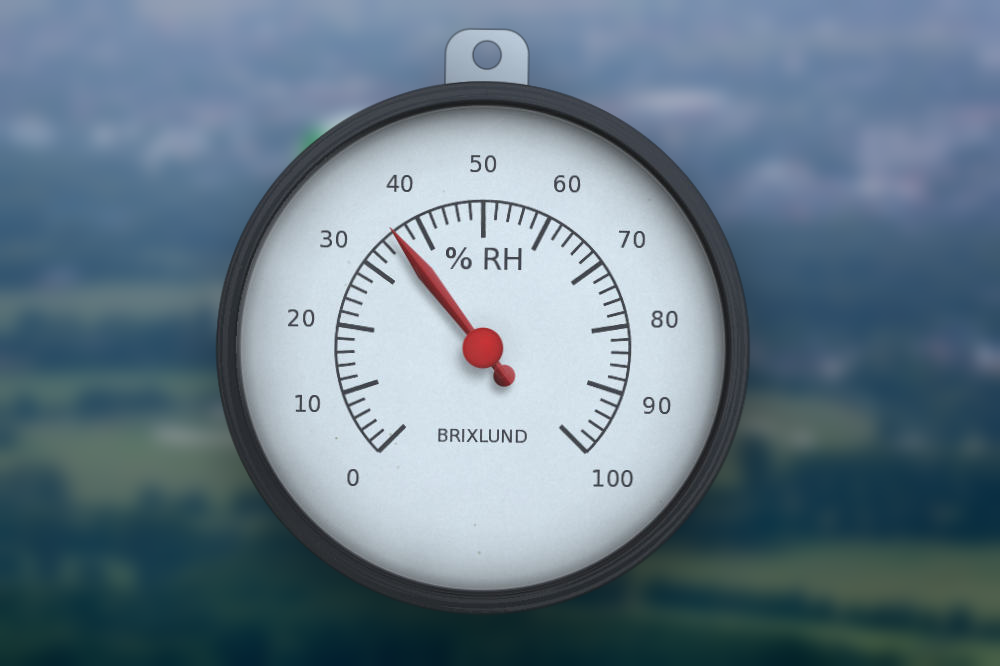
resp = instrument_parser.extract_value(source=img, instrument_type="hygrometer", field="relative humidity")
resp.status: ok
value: 36 %
